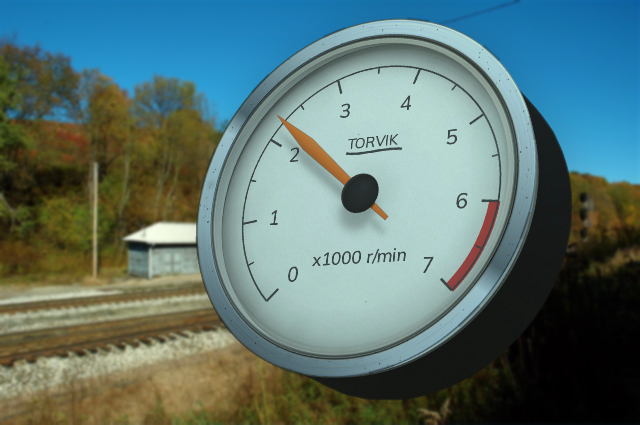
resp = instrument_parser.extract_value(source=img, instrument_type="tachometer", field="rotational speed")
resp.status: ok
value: 2250 rpm
